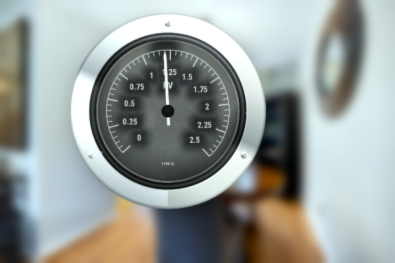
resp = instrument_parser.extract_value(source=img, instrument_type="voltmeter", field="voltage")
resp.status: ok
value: 1.2 kV
